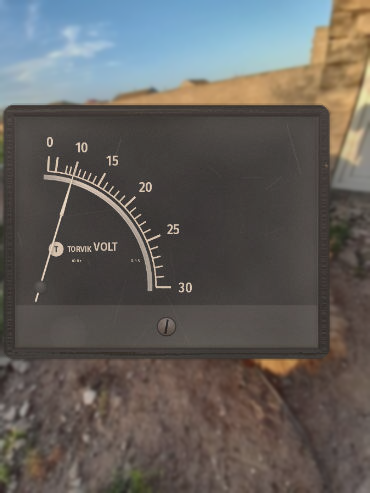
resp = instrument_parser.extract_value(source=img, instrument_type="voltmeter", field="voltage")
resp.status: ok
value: 10 V
